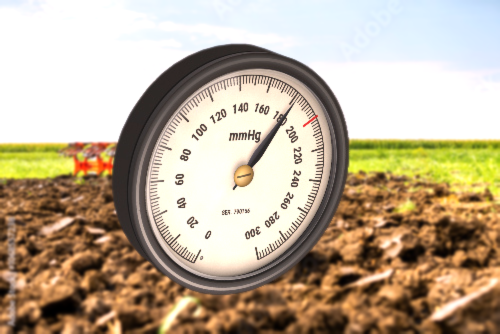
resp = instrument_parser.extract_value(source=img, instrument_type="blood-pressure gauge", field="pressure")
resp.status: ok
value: 180 mmHg
